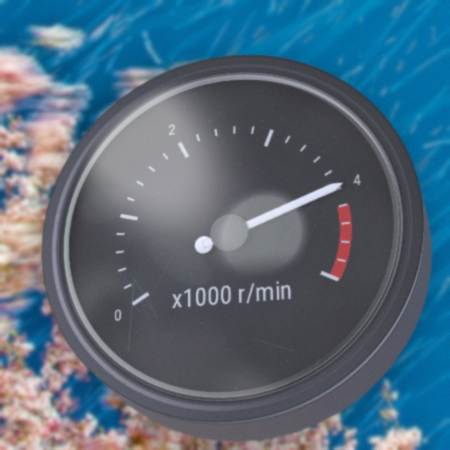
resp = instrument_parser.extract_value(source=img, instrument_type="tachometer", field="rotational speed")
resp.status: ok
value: 4000 rpm
